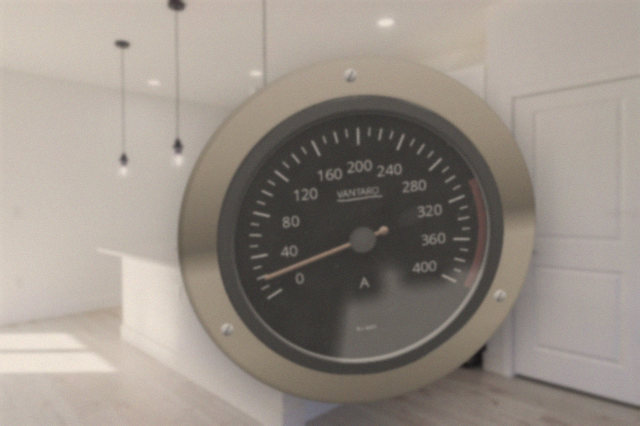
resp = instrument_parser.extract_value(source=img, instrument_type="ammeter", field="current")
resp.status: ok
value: 20 A
